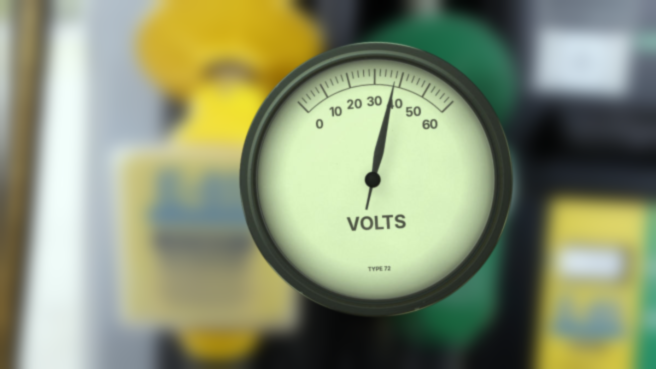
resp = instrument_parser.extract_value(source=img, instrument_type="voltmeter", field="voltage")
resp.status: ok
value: 38 V
